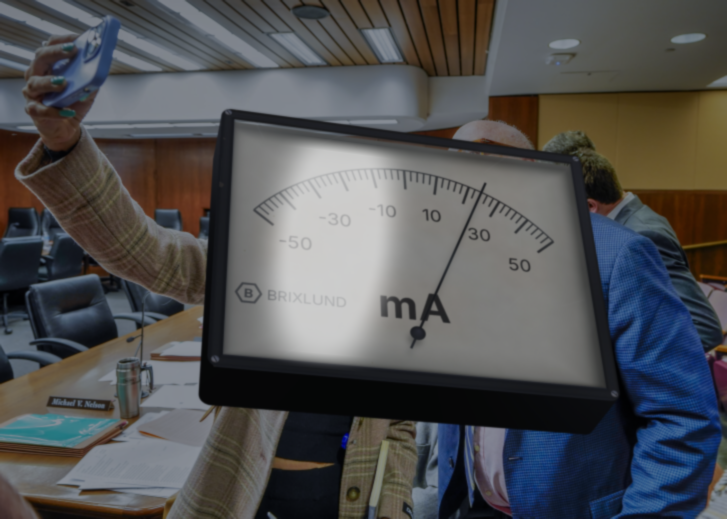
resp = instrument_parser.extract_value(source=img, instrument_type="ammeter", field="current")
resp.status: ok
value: 24 mA
